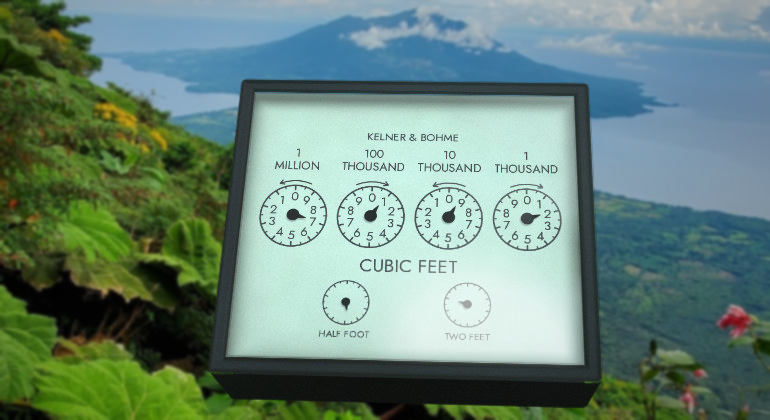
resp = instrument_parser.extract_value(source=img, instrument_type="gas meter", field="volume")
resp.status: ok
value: 709200 ft³
